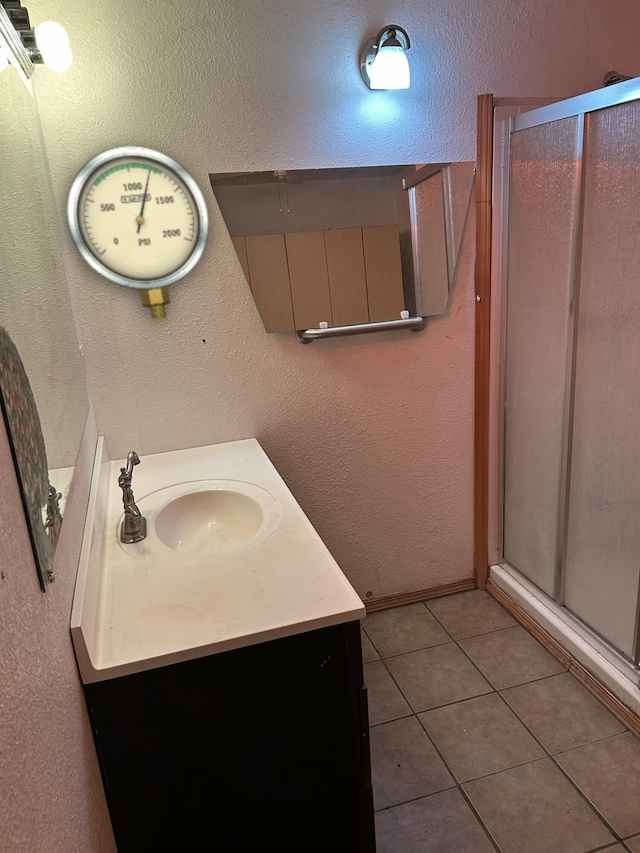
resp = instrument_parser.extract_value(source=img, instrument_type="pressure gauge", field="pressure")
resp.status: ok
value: 1200 psi
